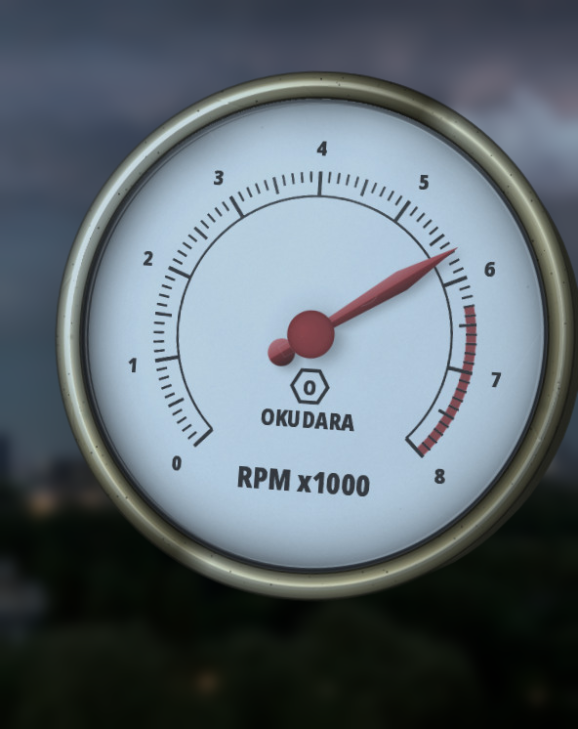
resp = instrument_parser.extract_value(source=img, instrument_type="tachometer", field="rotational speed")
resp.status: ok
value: 5700 rpm
